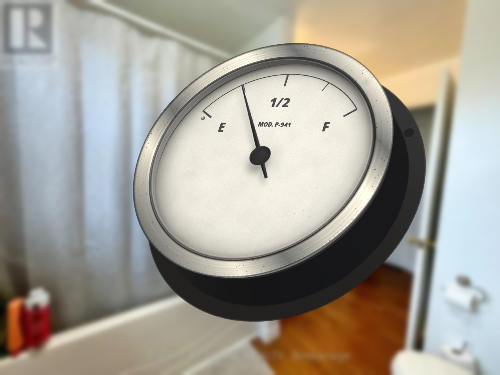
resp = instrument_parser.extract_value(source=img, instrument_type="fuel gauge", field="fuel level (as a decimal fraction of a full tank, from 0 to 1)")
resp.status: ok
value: 0.25
